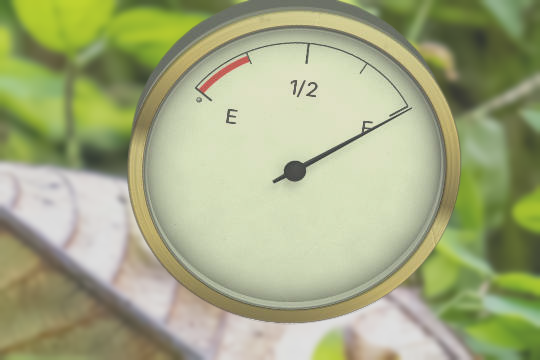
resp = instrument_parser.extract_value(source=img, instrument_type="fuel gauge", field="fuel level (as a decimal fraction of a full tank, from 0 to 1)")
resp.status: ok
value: 1
